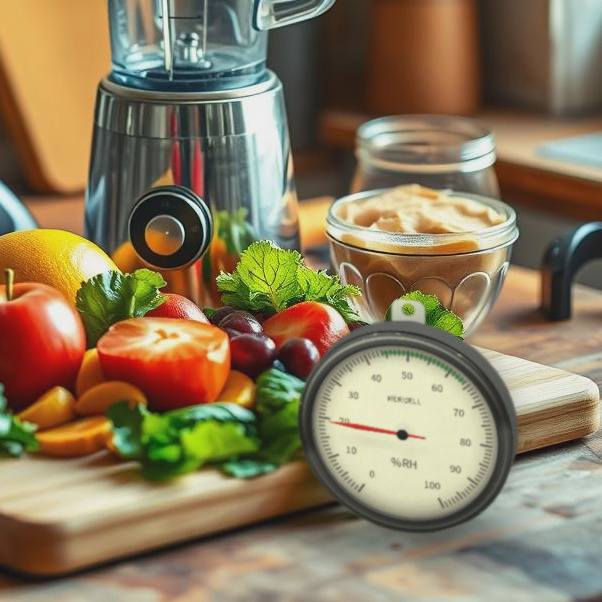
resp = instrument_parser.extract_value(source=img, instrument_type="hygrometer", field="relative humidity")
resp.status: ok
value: 20 %
